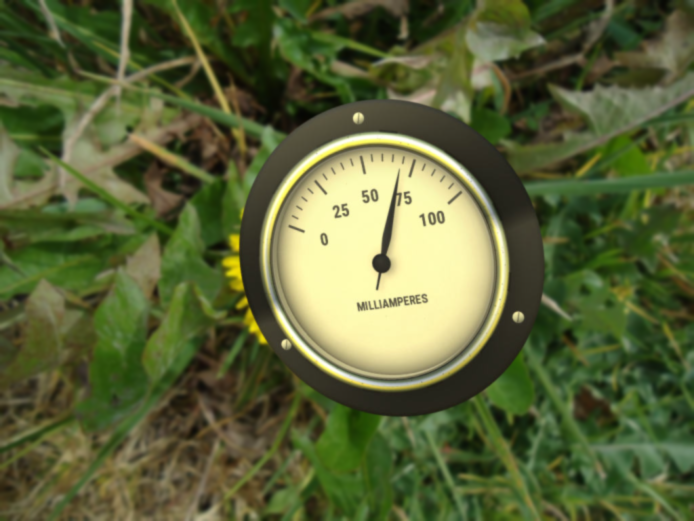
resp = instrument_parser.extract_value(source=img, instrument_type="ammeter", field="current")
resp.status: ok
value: 70 mA
